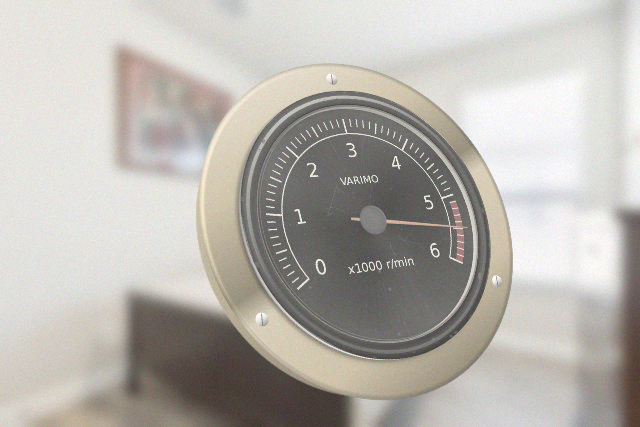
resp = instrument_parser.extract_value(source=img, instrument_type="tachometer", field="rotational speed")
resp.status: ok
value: 5500 rpm
